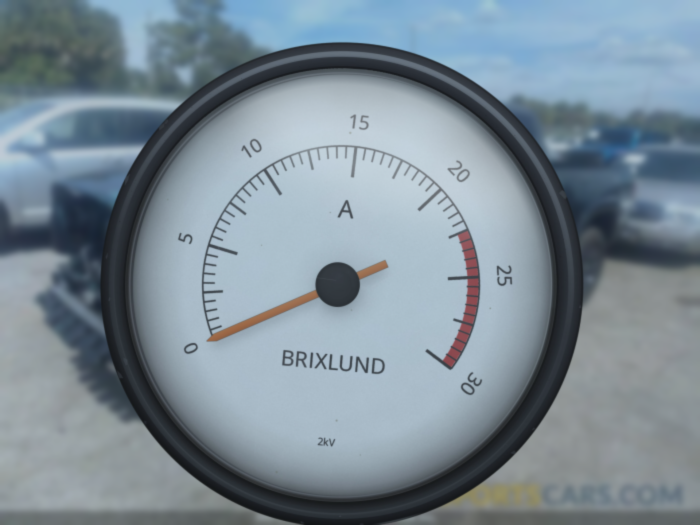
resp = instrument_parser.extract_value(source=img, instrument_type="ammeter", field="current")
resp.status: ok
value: 0 A
